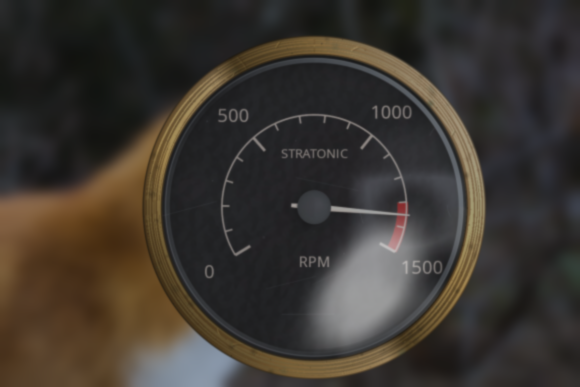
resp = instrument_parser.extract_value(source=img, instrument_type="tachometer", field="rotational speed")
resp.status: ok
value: 1350 rpm
